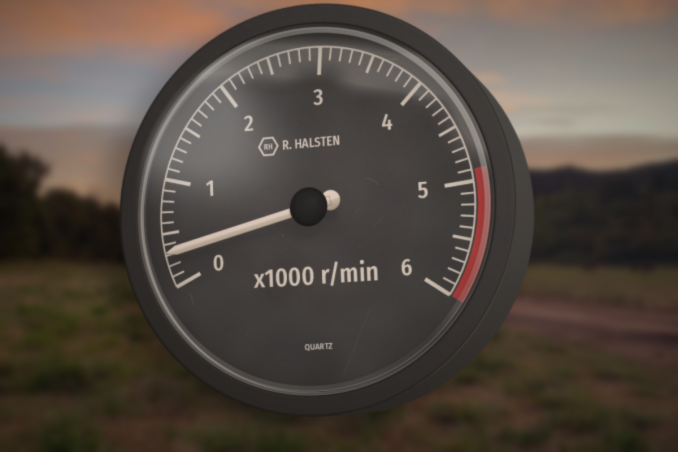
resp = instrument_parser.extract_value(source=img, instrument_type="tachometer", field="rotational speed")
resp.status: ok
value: 300 rpm
